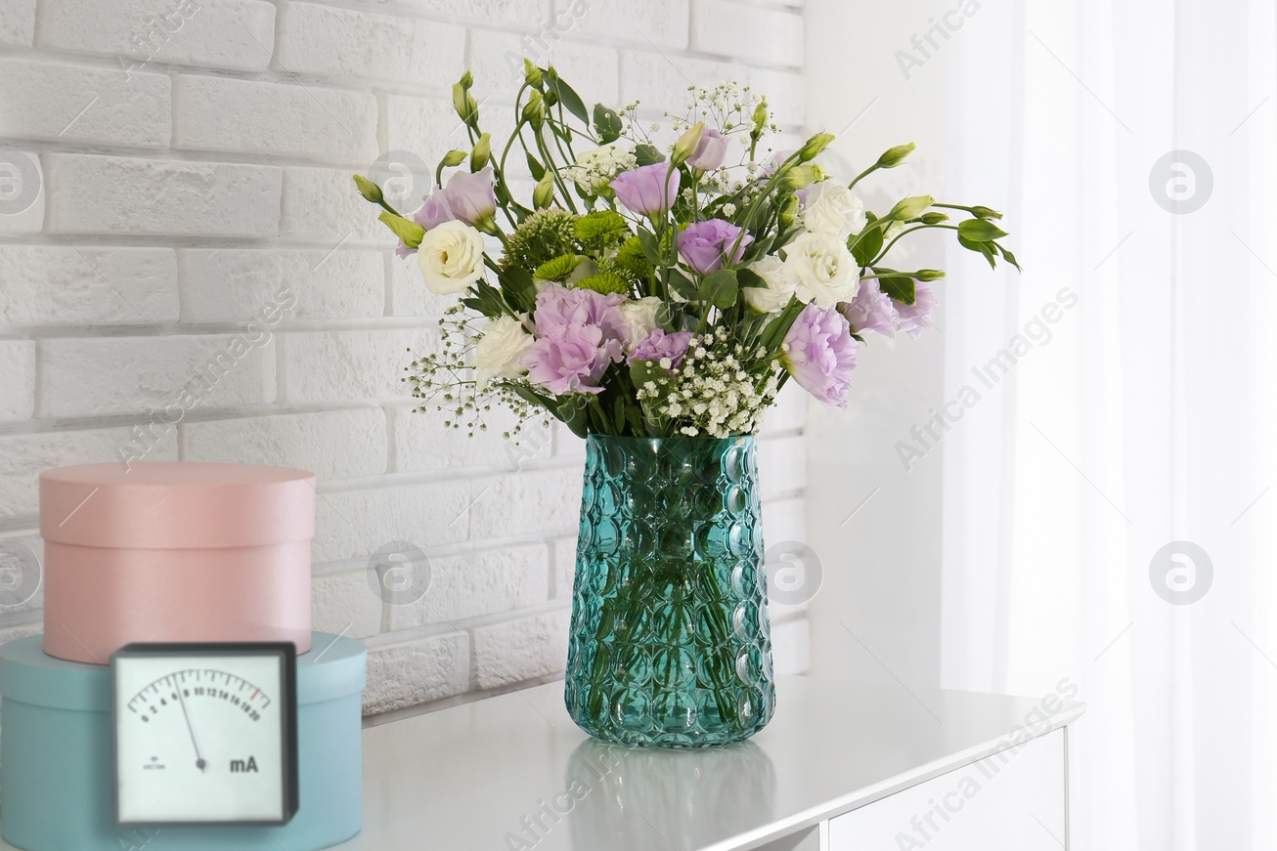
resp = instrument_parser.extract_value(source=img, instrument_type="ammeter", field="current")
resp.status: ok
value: 7 mA
